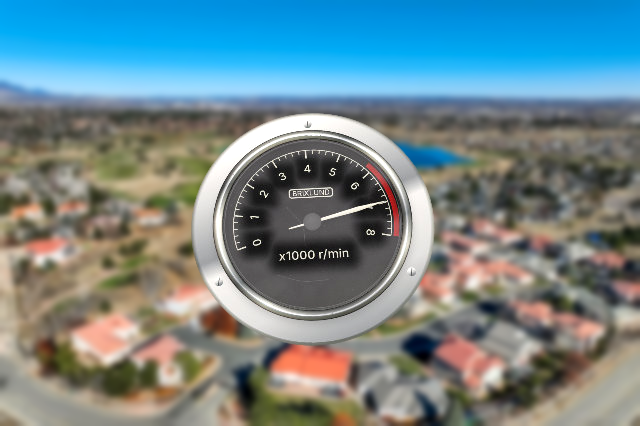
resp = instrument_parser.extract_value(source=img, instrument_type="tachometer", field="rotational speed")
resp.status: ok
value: 7000 rpm
